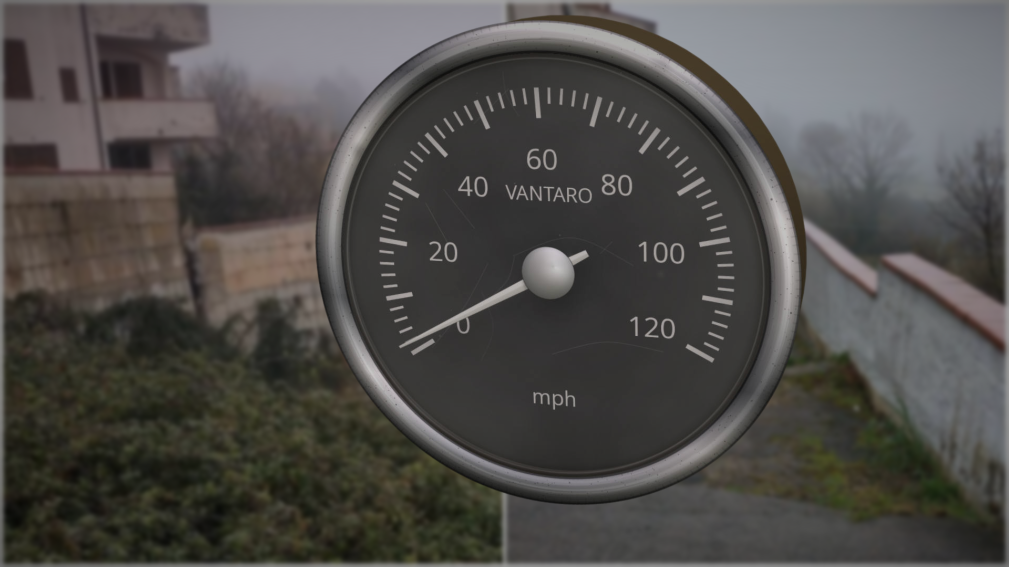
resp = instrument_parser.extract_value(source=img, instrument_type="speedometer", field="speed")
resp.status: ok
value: 2 mph
